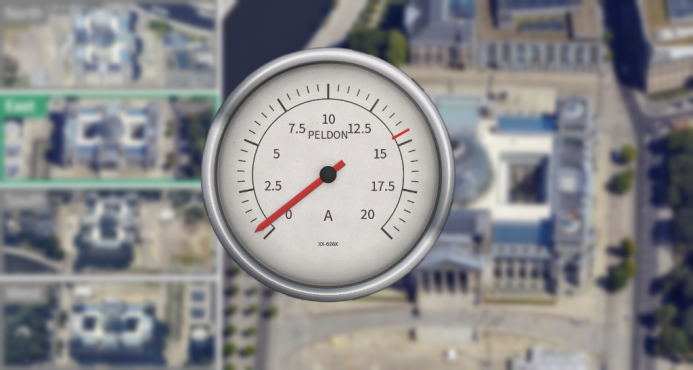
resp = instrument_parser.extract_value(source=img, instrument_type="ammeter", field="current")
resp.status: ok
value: 0.5 A
